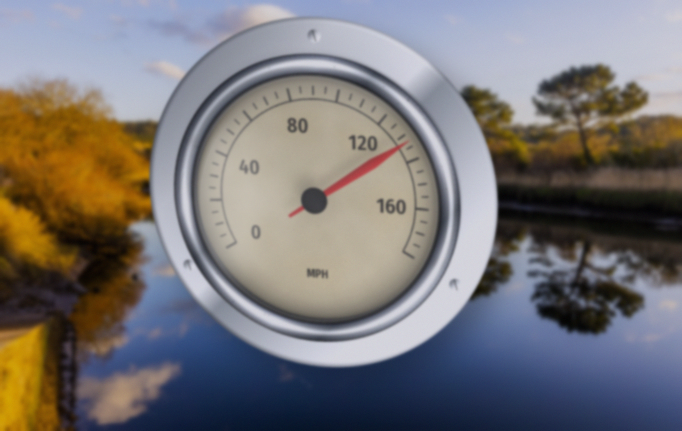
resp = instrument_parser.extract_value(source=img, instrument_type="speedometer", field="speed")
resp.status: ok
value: 132.5 mph
